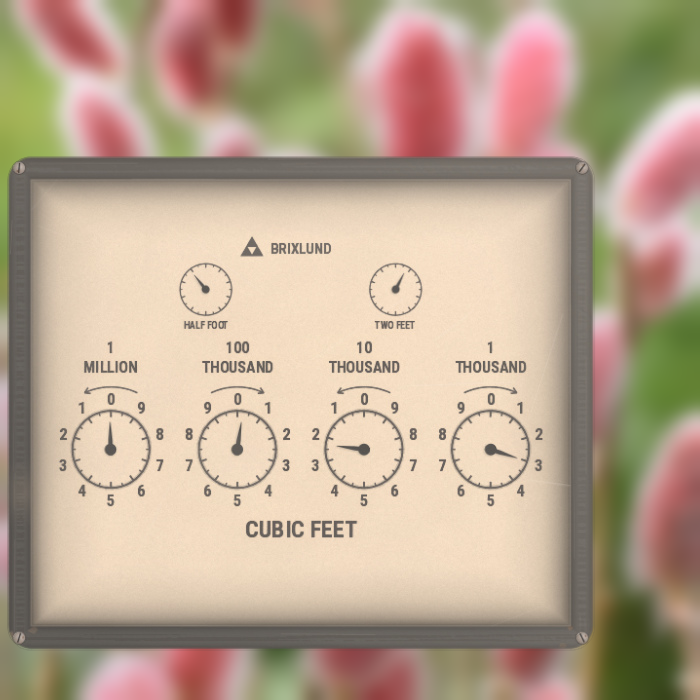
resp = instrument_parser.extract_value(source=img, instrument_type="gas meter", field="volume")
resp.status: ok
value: 2300 ft³
